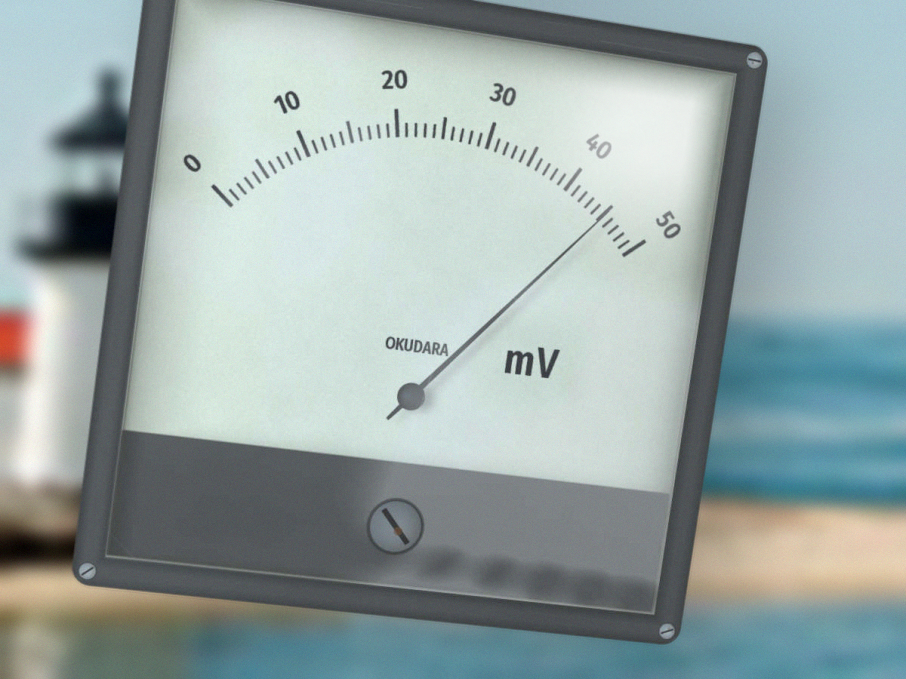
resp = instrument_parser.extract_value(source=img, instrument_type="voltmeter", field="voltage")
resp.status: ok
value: 45 mV
